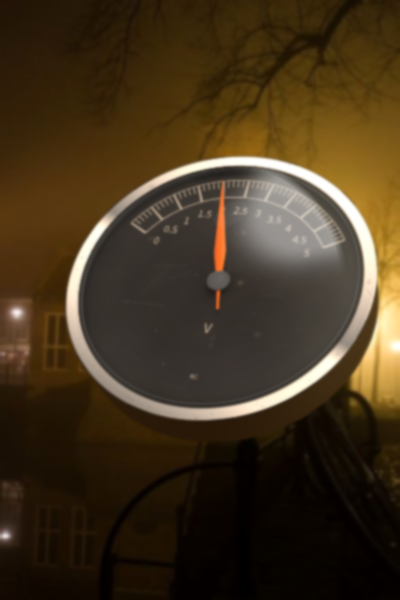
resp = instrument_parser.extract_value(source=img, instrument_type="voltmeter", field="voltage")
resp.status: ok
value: 2 V
